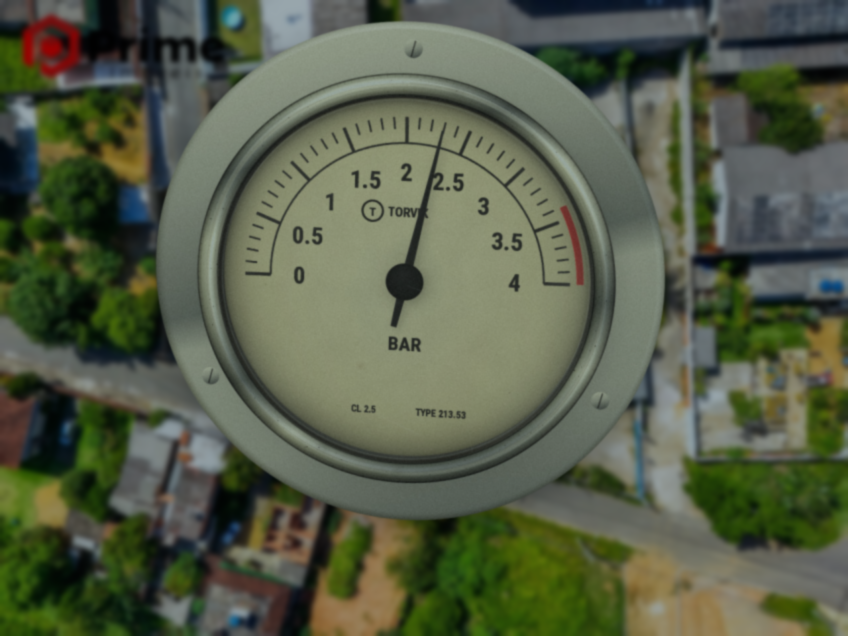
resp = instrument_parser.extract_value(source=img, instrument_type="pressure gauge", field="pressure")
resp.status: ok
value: 2.3 bar
